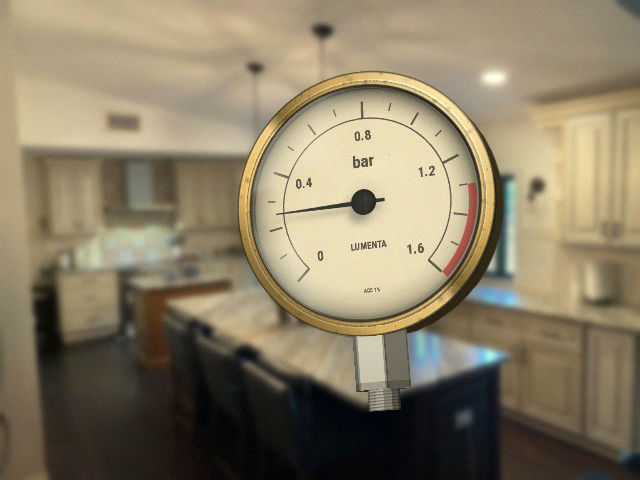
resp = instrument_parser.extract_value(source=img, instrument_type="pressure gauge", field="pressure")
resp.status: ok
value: 0.25 bar
